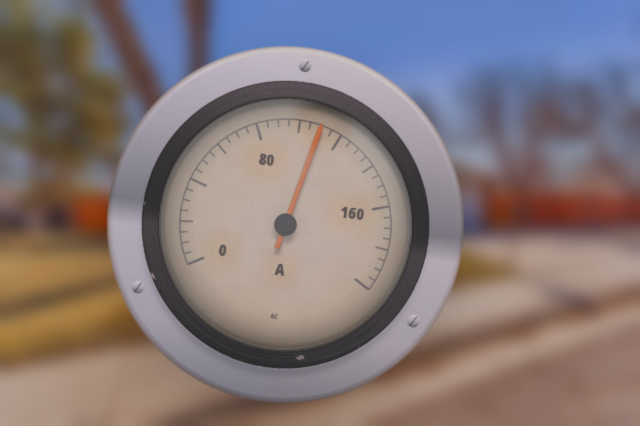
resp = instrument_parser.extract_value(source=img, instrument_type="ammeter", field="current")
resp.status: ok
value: 110 A
